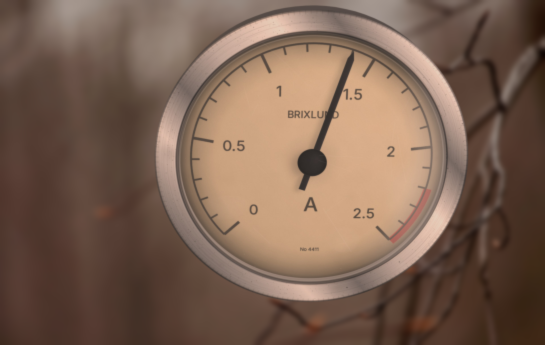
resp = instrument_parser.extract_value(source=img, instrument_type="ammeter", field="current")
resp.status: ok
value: 1.4 A
